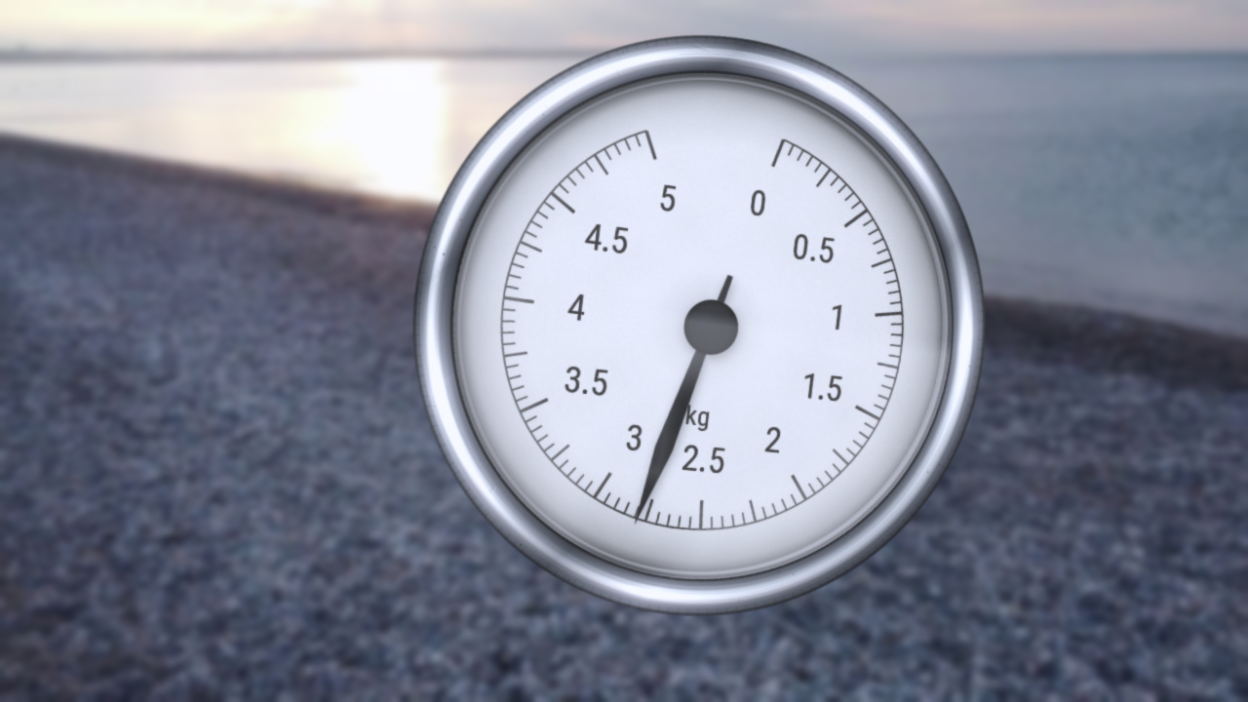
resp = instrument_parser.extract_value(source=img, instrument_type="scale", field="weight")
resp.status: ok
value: 2.8 kg
